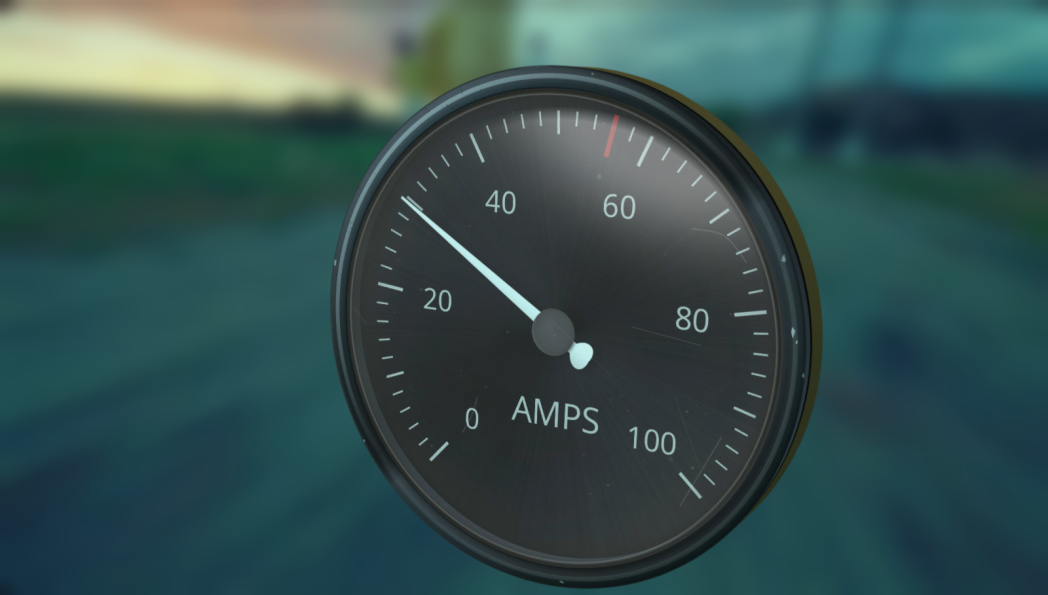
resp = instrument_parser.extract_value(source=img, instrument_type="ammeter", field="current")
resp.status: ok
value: 30 A
